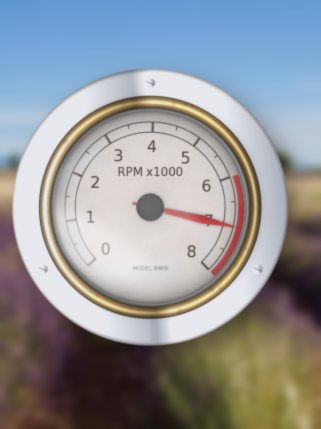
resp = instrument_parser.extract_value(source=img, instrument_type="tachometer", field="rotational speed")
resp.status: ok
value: 7000 rpm
